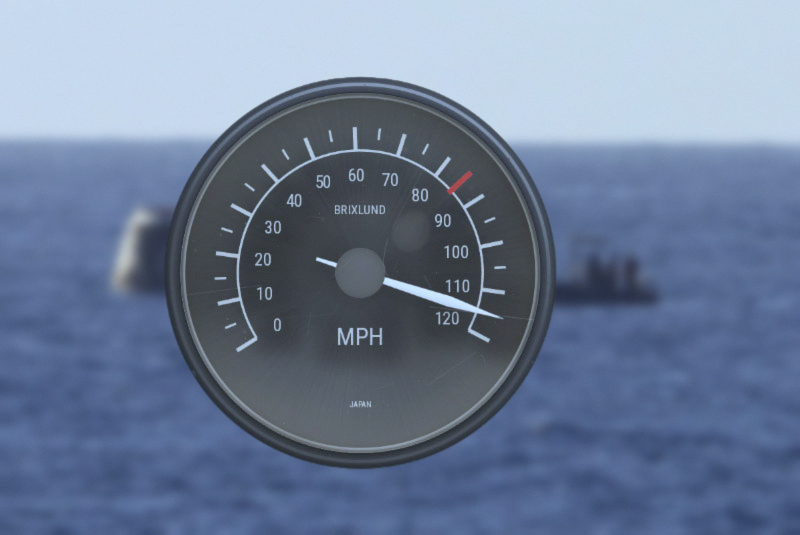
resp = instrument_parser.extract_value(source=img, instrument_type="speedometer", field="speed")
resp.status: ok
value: 115 mph
